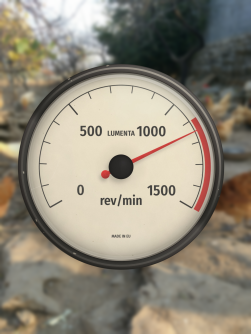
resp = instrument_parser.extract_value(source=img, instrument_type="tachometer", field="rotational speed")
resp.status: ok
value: 1150 rpm
